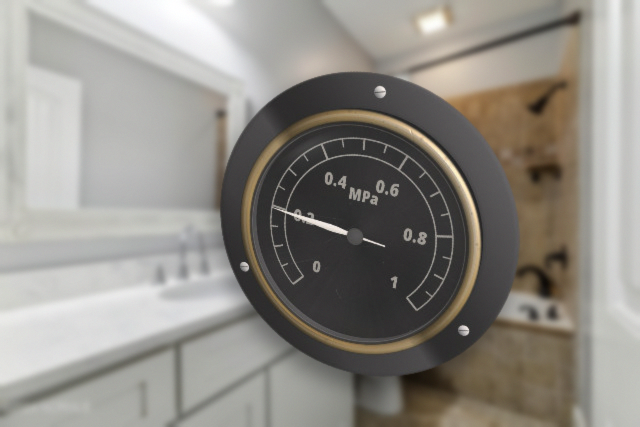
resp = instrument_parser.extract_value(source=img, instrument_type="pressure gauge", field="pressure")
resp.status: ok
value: 0.2 MPa
